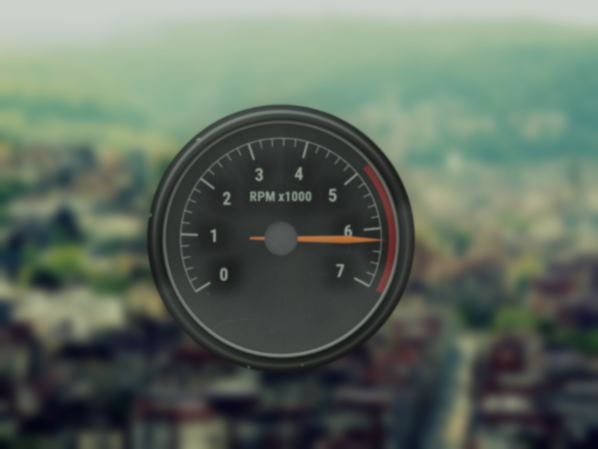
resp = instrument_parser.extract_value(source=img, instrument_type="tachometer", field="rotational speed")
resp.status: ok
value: 6200 rpm
